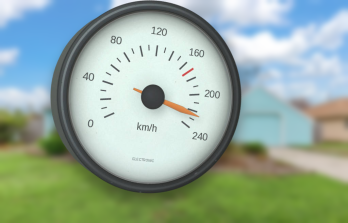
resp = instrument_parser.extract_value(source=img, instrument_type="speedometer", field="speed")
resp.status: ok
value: 225 km/h
